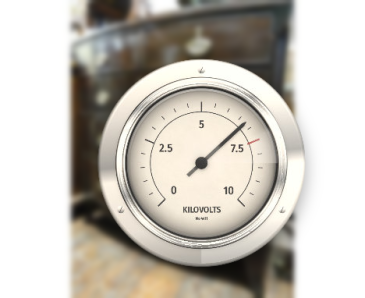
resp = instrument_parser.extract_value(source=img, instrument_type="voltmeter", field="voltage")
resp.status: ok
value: 6.75 kV
